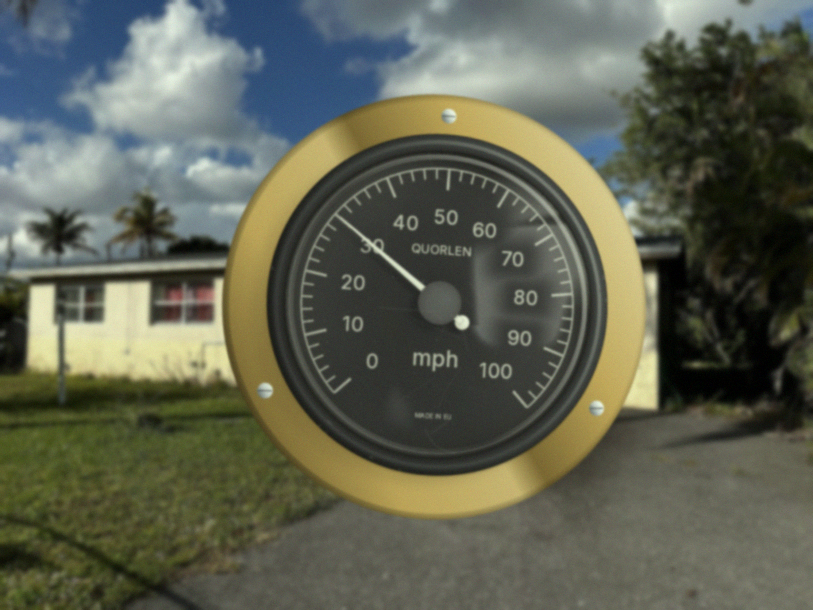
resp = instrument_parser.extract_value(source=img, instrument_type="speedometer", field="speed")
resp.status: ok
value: 30 mph
